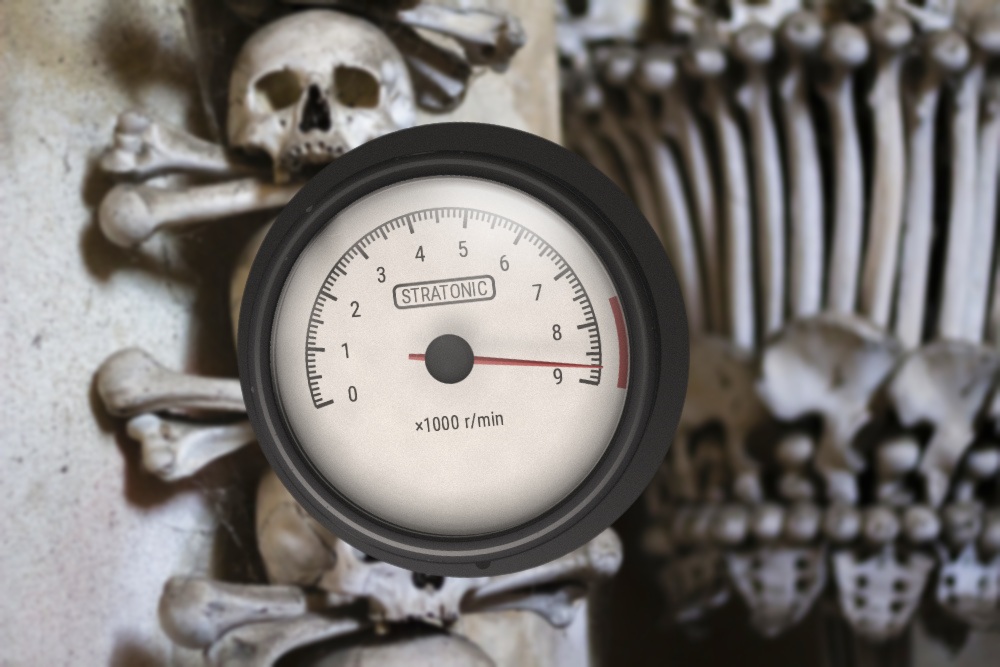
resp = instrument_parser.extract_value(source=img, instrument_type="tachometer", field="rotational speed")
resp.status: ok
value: 8700 rpm
